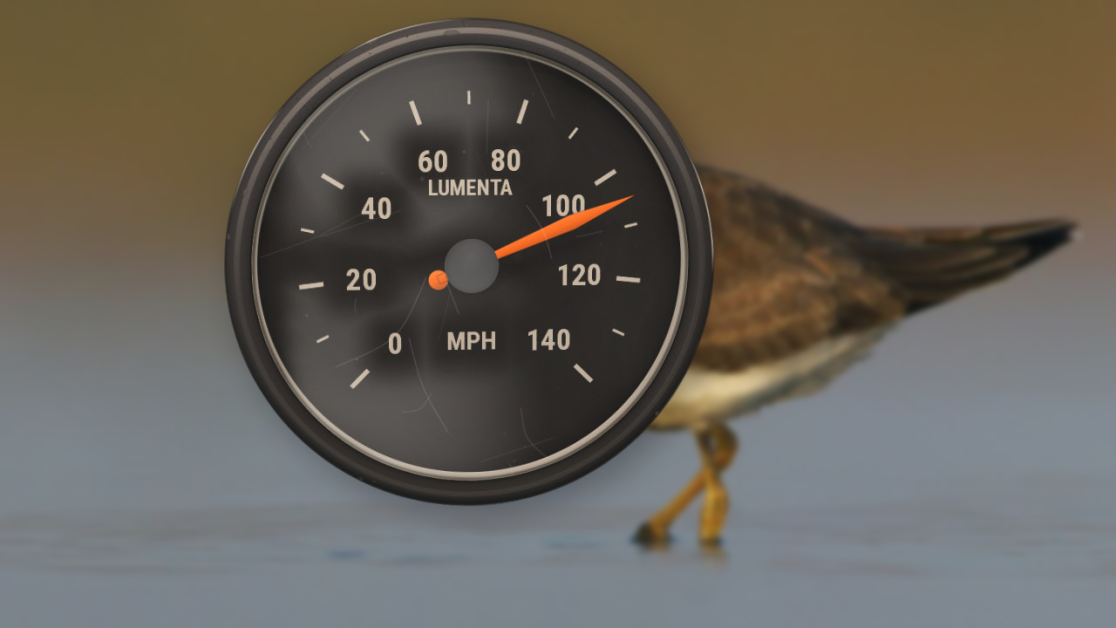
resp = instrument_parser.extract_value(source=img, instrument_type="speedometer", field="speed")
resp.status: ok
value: 105 mph
